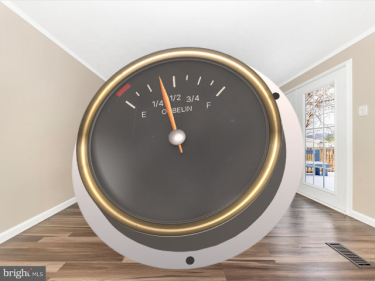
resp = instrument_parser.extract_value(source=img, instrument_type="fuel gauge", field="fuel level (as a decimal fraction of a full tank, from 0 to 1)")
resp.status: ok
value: 0.375
